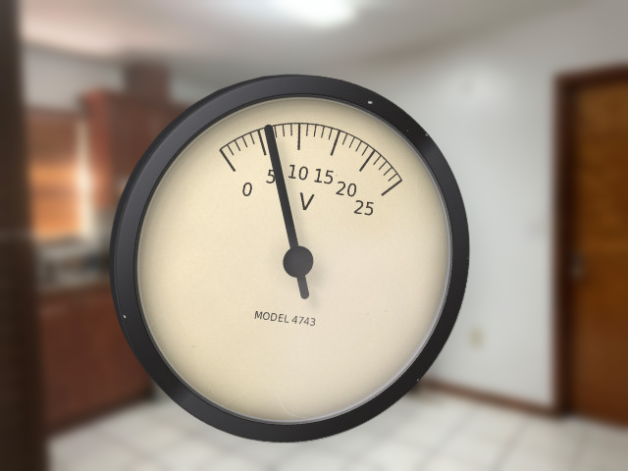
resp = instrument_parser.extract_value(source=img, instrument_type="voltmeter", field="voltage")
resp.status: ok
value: 6 V
